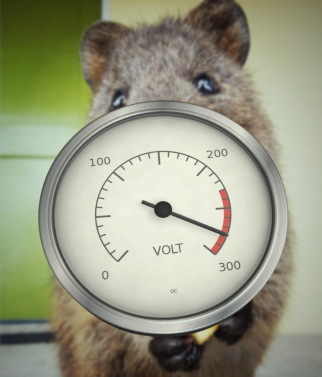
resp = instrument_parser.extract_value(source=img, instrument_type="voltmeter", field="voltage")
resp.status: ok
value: 280 V
